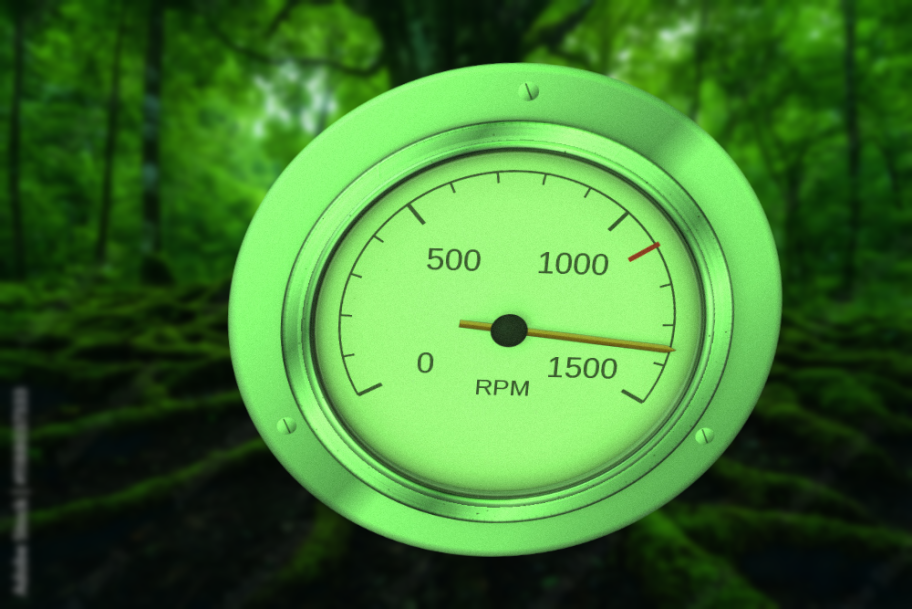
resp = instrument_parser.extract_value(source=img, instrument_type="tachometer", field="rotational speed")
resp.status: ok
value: 1350 rpm
